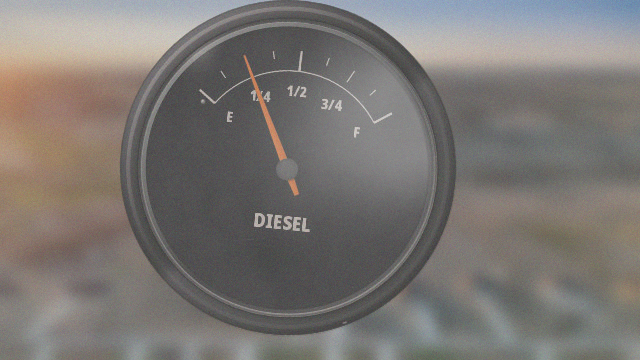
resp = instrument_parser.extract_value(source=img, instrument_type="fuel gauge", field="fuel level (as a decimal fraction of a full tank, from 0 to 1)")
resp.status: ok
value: 0.25
